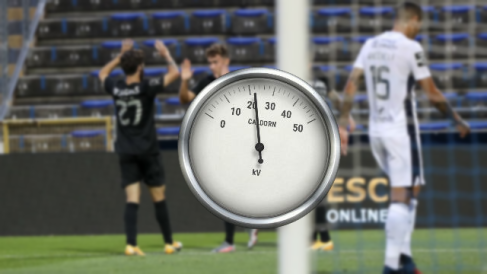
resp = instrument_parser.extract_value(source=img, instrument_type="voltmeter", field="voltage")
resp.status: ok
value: 22 kV
